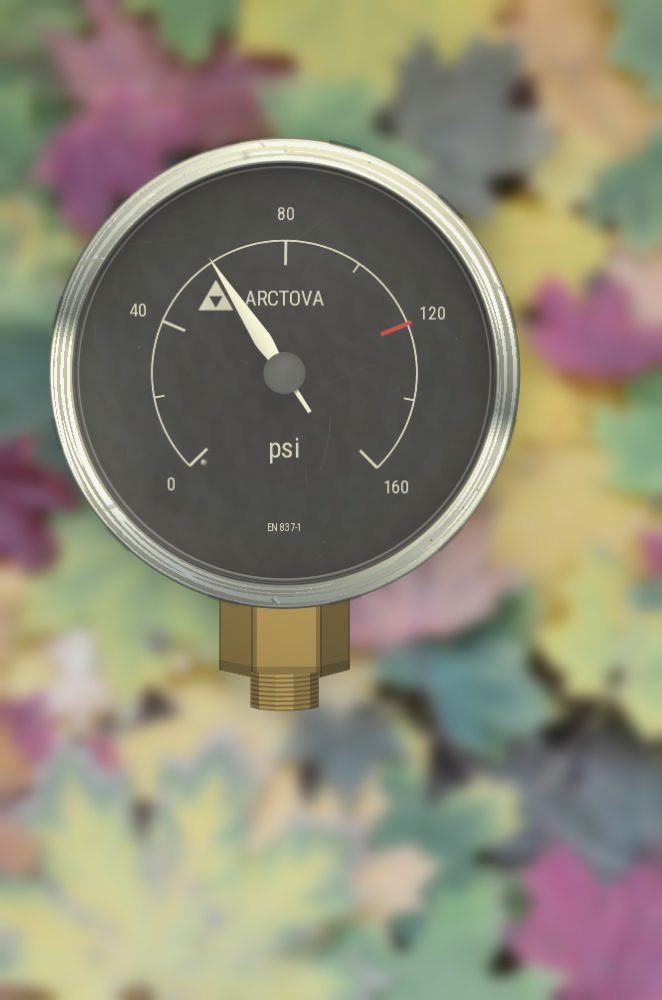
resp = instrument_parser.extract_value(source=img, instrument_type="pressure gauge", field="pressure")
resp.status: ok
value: 60 psi
